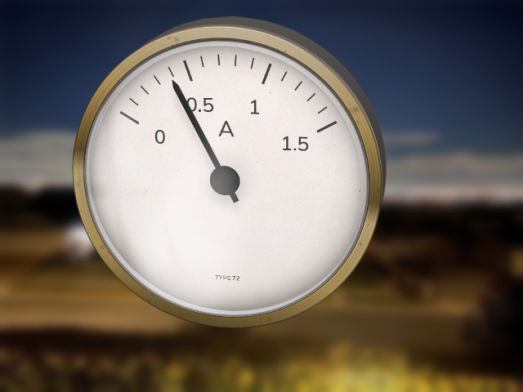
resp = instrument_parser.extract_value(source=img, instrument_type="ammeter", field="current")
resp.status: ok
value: 0.4 A
